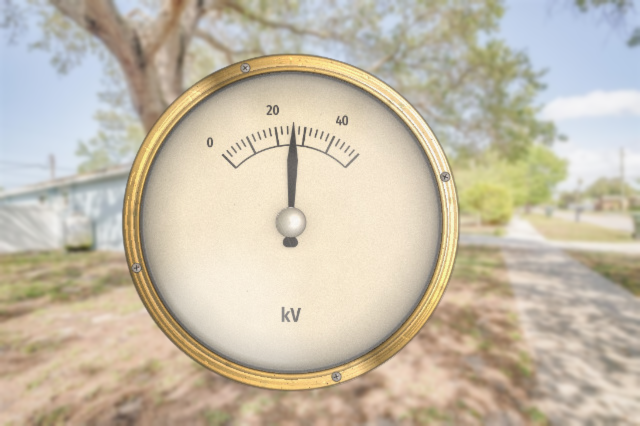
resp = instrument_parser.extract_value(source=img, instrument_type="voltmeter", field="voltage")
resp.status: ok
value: 26 kV
